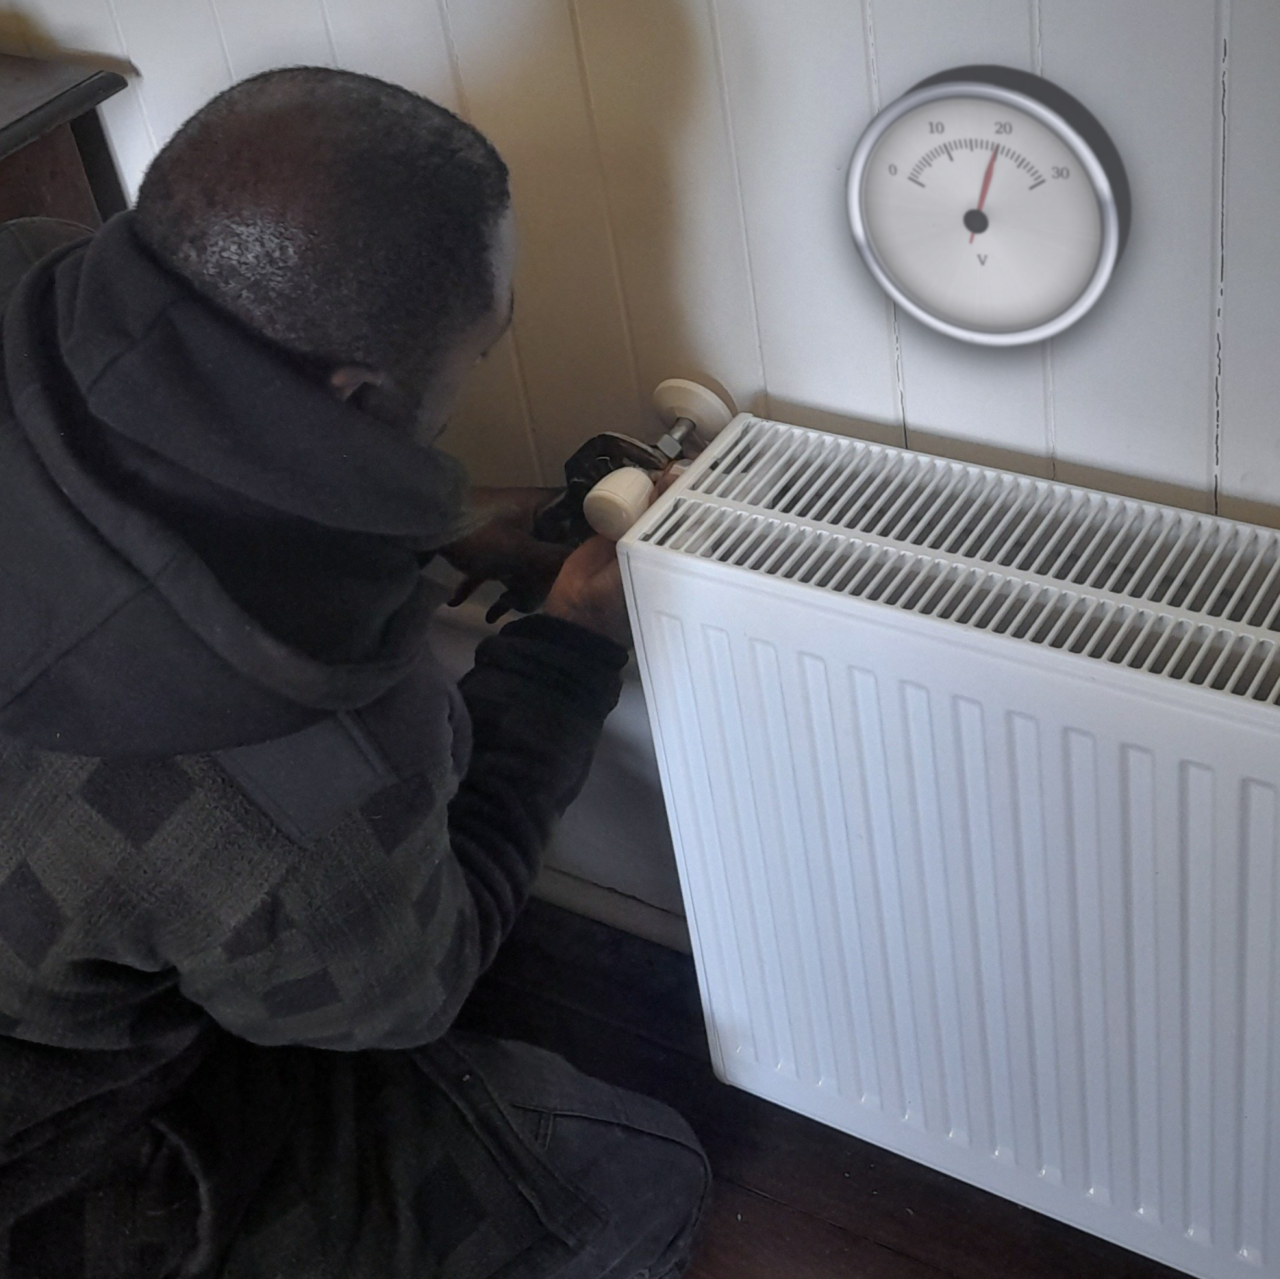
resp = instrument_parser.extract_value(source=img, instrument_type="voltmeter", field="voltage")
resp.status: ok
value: 20 V
